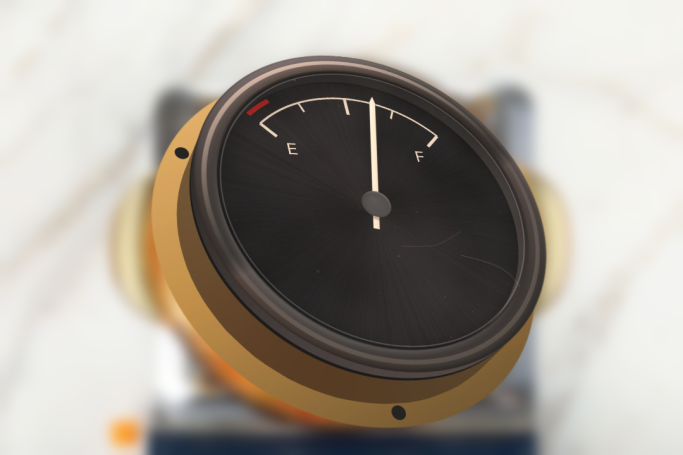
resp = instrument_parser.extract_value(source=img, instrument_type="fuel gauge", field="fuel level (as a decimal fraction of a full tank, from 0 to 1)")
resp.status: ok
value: 0.625
